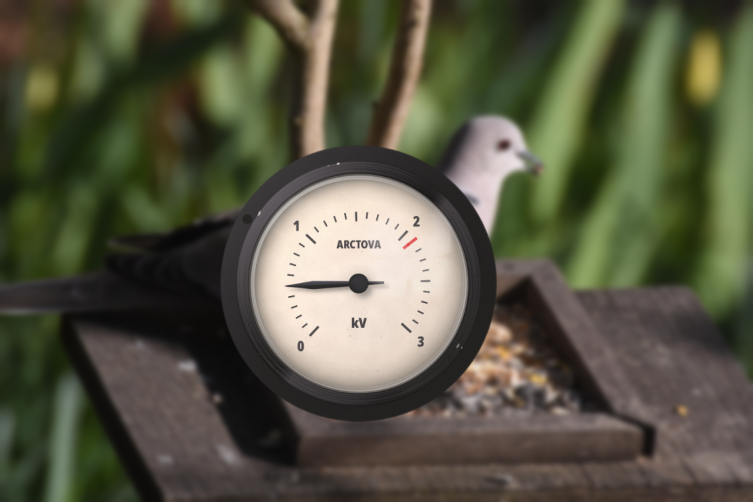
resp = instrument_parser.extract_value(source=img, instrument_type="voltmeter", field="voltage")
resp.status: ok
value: 0.5 kV
